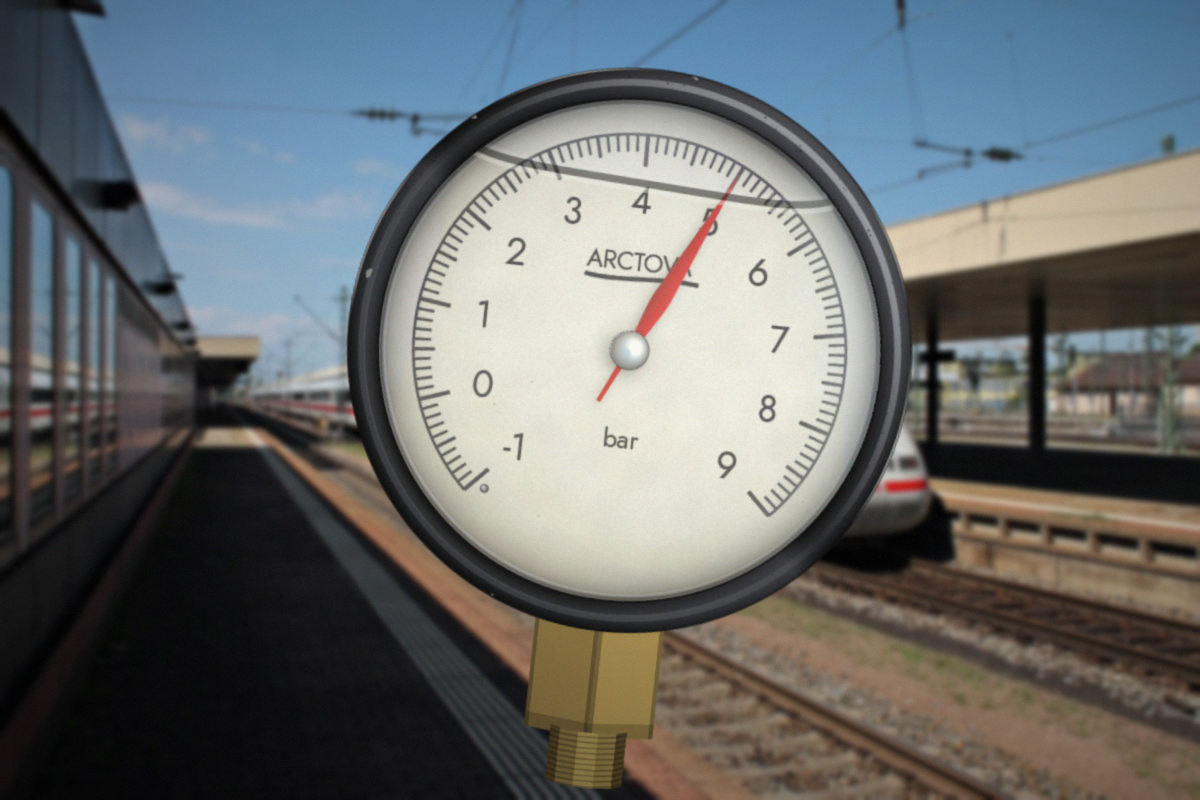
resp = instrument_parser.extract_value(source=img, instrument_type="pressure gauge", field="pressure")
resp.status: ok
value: 5 bar
